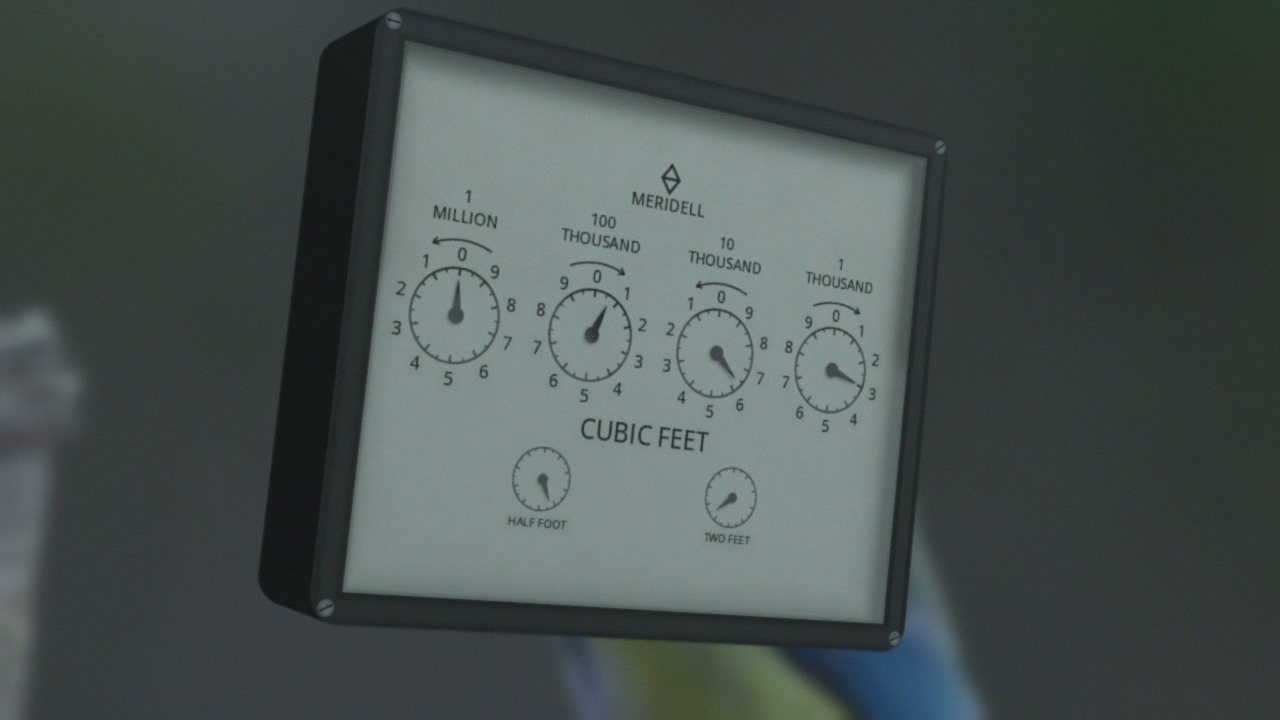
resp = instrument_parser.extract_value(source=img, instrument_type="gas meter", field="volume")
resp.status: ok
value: 6300 ft³
